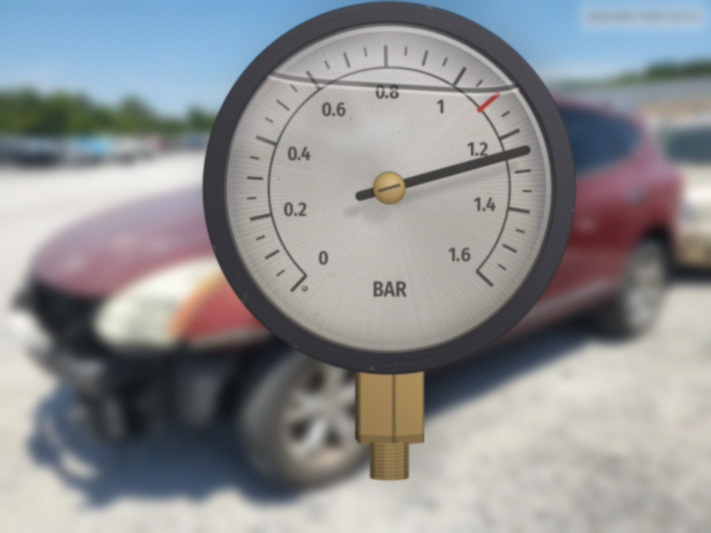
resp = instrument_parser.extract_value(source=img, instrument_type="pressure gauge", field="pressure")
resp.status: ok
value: 1.25 bar
